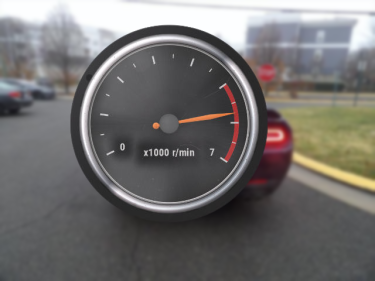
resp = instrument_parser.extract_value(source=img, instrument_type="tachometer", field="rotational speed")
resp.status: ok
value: 5750 rpm
